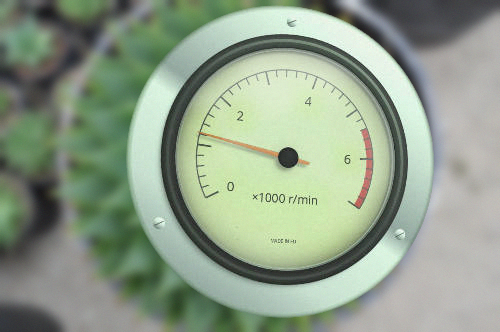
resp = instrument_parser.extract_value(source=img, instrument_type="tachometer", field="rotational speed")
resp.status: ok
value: 1200 rpm
